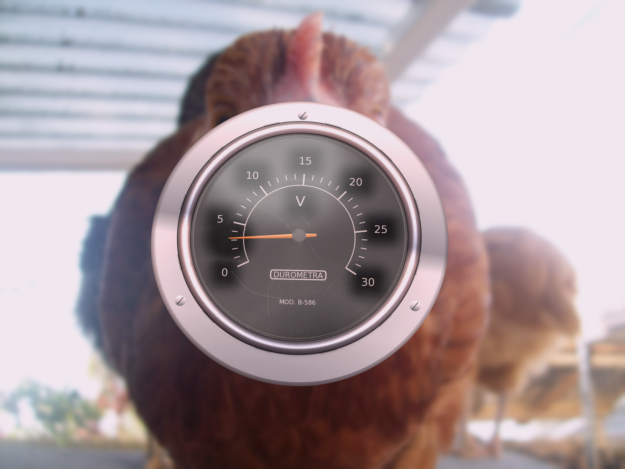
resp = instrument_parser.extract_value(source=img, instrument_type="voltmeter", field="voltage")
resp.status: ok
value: 3 V
